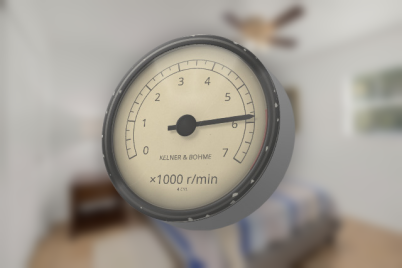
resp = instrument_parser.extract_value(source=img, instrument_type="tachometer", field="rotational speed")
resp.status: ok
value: 5875 rpm
